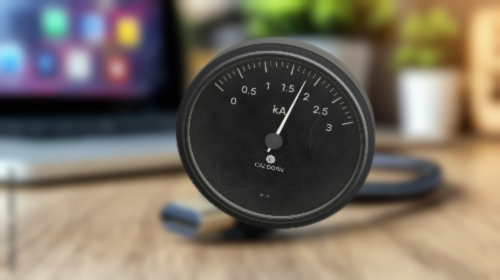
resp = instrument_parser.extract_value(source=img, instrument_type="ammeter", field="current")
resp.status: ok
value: 1.8 kA
